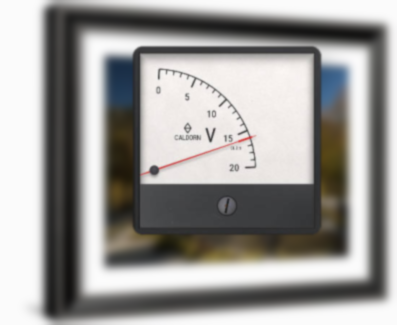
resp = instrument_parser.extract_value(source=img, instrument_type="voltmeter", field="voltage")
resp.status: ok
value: 16 V
